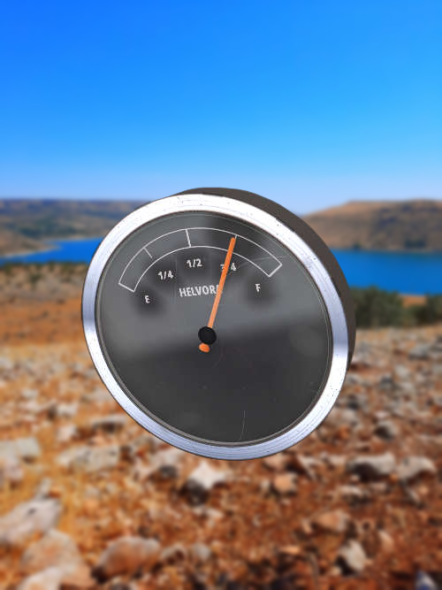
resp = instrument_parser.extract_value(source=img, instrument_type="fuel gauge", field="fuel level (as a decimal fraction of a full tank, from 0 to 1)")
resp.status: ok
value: 0.75
